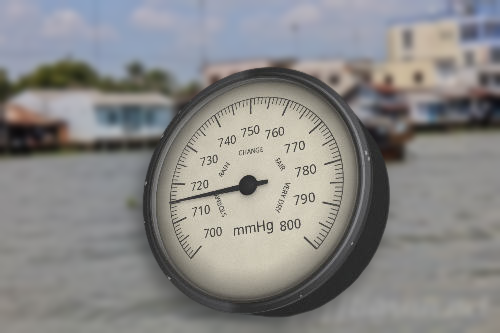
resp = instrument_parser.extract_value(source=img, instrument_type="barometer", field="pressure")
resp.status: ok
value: 715 mmHg
